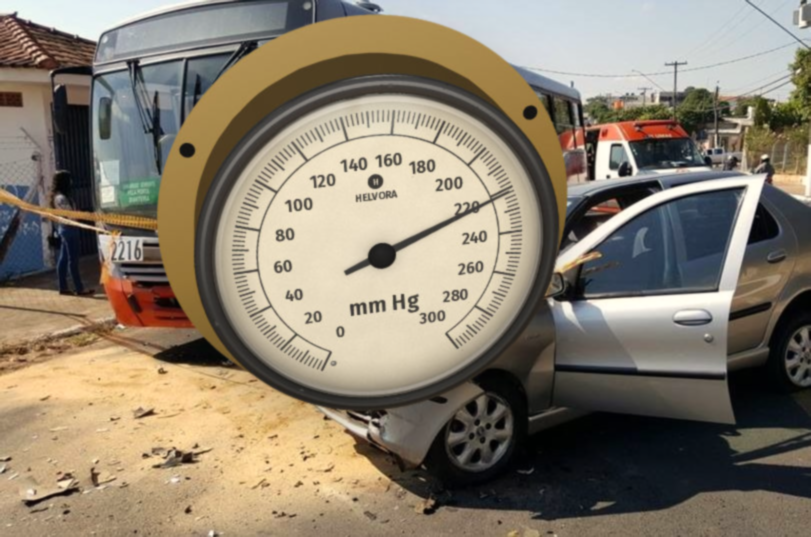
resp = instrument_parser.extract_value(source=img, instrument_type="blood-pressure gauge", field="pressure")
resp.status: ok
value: 220 mmHg
